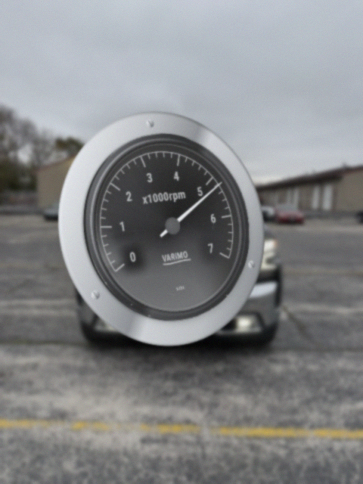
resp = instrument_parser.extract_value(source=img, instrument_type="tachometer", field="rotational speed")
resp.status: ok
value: 5200 rpm
